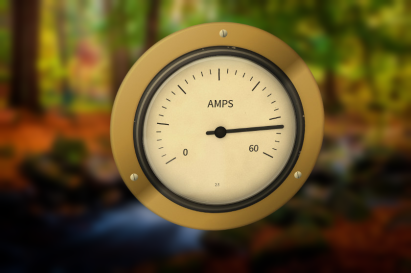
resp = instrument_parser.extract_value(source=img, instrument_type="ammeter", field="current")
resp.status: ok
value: 52 A
